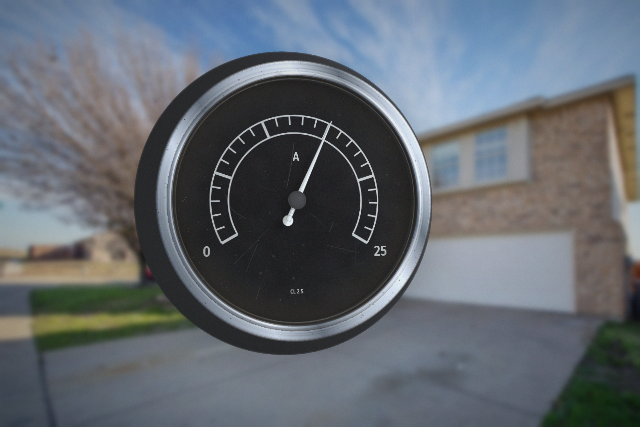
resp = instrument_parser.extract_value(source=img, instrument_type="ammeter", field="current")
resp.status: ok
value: 15 A
